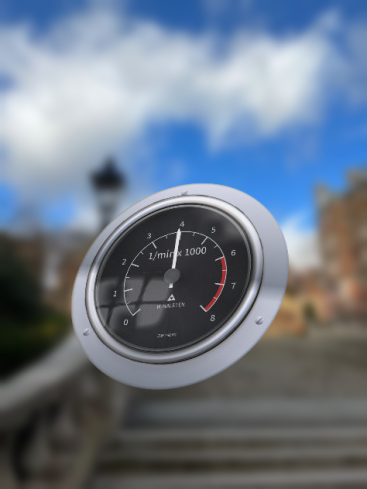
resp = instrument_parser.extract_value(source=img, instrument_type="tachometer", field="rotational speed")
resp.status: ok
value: 4000 rpm
